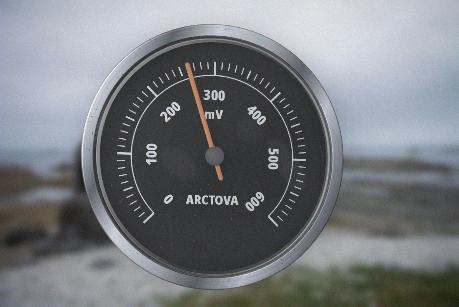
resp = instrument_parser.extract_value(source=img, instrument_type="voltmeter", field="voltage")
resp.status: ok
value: 260 mV
